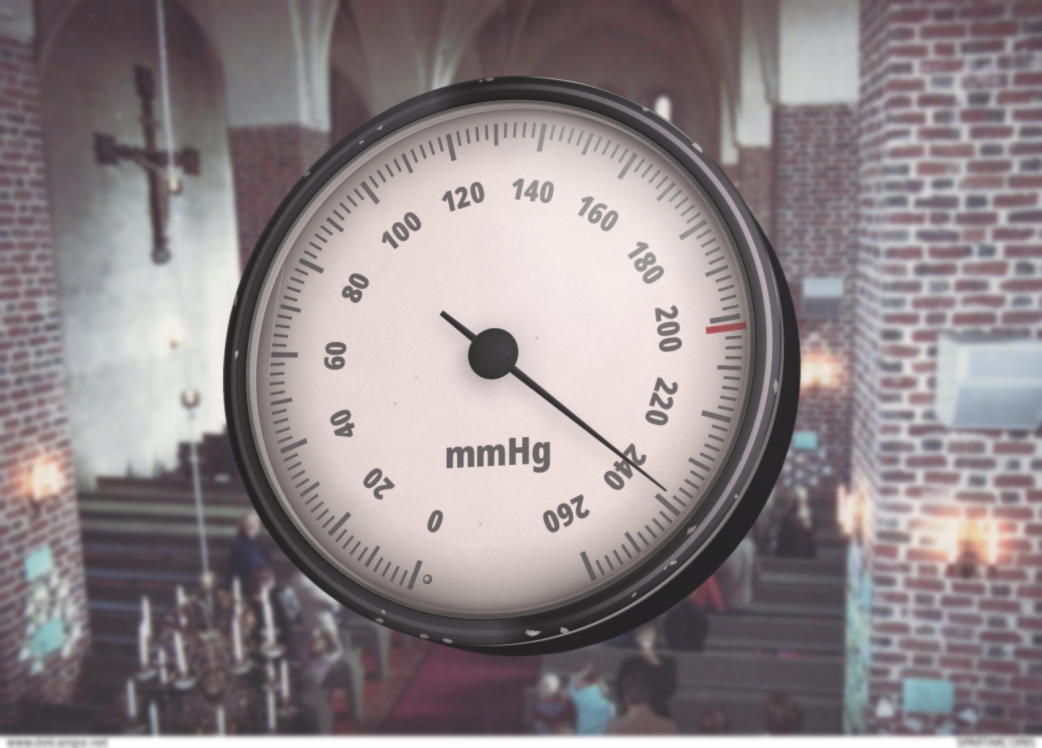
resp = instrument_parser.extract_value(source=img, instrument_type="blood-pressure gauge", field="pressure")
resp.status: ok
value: 238 mmHg
